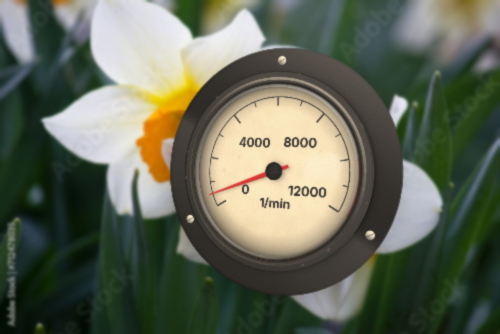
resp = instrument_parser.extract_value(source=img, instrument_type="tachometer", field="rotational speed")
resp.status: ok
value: 500 rpm
